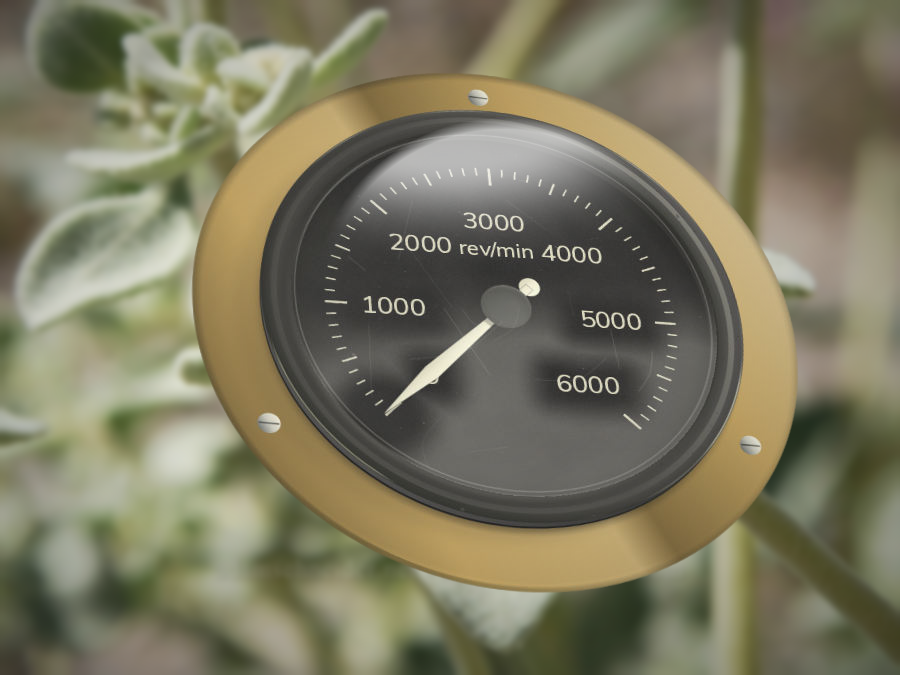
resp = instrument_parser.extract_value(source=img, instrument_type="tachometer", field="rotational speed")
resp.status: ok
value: 0 rpm
